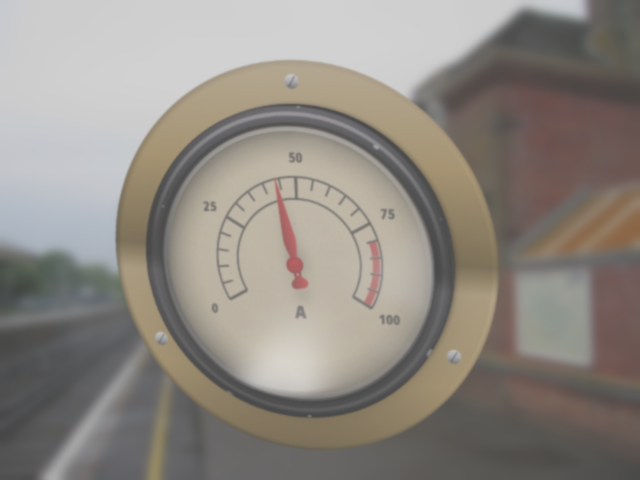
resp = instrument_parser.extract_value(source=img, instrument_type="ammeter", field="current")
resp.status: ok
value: 45 A
